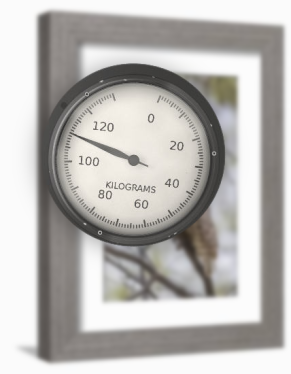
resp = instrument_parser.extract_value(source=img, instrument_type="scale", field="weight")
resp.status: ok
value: 110 kg
